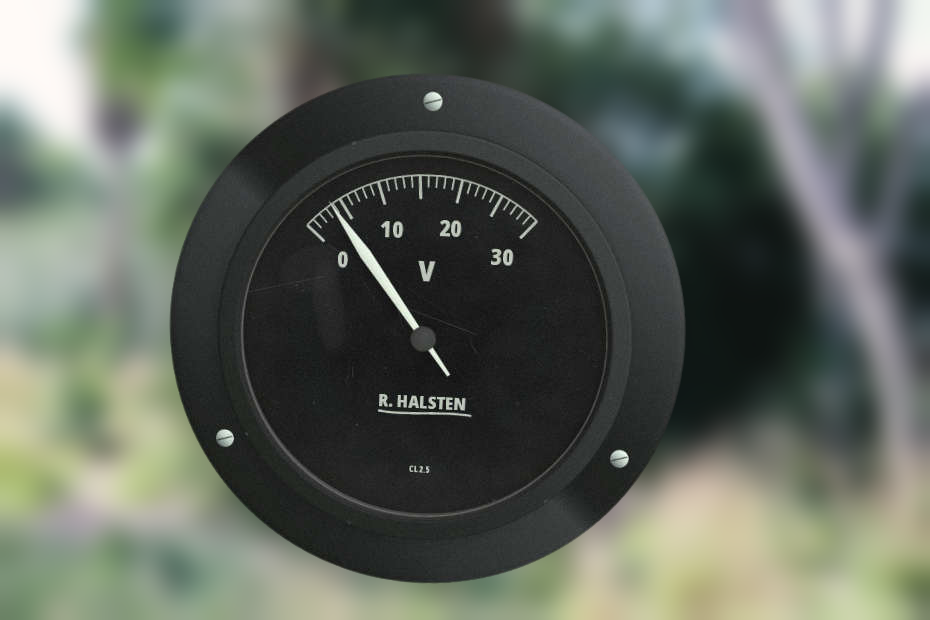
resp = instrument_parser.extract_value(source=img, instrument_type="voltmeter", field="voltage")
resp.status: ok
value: 4 V
